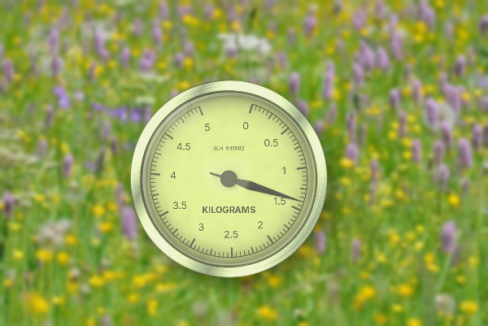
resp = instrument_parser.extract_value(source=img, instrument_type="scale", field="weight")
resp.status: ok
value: 1.4 kg
